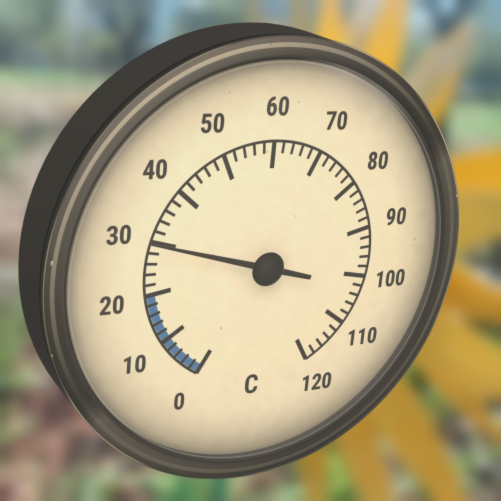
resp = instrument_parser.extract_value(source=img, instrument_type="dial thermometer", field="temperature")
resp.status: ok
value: 30 °C
